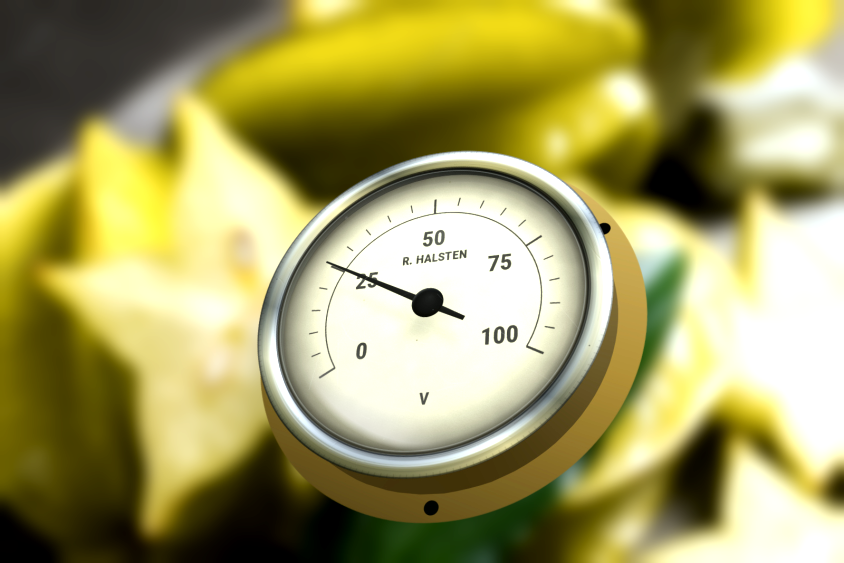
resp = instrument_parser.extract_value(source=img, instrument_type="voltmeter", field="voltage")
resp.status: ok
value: 25 V
